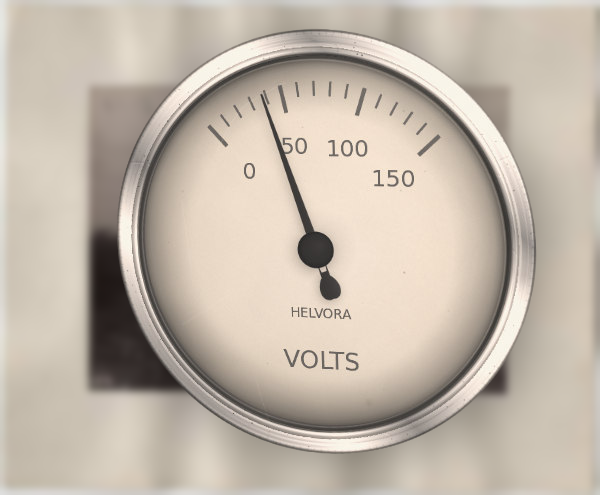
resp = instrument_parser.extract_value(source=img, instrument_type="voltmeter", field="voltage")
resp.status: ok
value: 40 V
